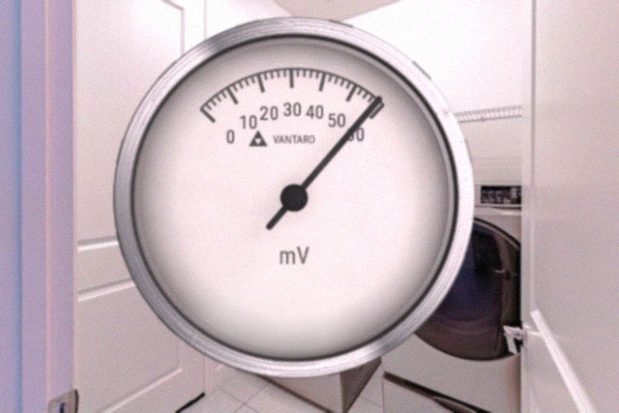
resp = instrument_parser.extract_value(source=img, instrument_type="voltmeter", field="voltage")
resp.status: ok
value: 58 mV
